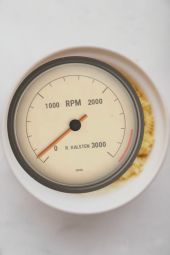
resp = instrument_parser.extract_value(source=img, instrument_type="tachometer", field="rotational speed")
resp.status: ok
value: 100 rpm
